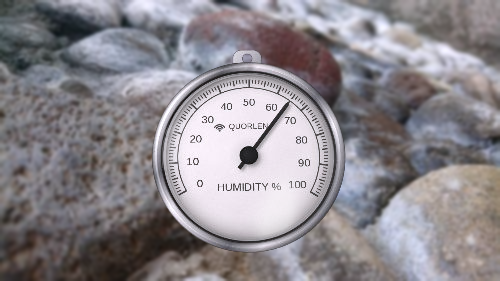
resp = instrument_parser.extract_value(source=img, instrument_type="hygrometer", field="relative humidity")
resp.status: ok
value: 65 %
